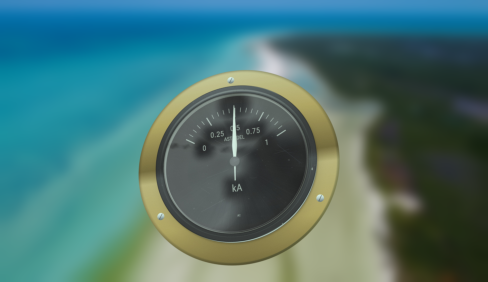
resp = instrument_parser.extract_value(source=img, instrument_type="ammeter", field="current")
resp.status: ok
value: 0.5 kA
